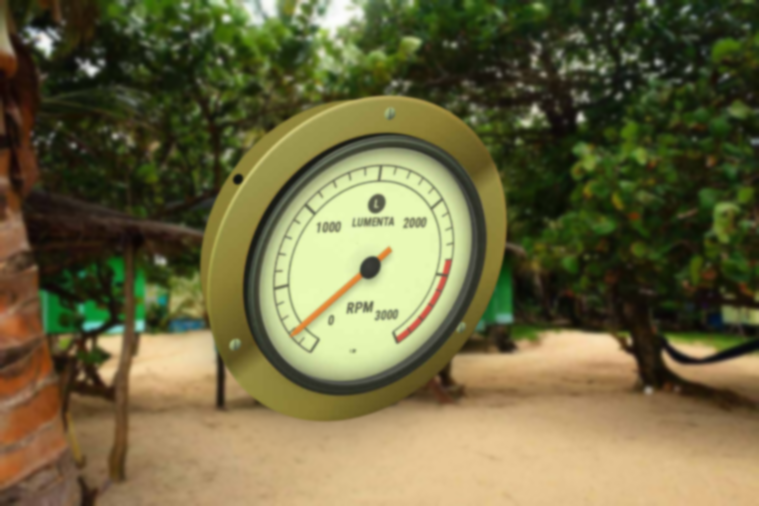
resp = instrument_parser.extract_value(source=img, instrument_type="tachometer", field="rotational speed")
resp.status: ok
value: 200 rpm
